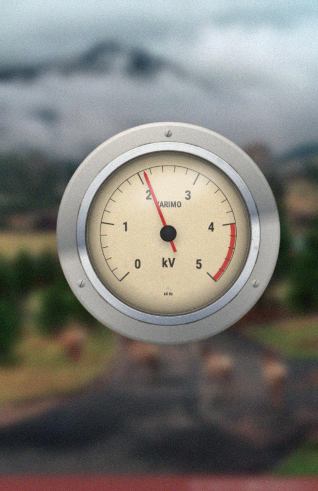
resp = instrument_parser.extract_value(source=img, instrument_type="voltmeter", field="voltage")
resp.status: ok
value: 2.1 kV
